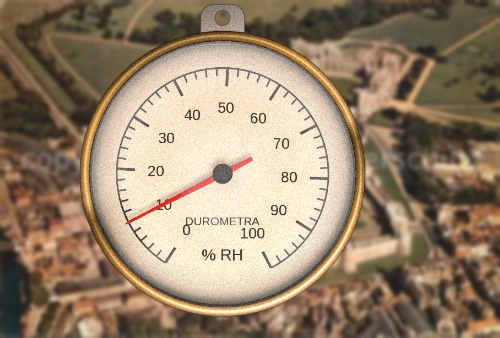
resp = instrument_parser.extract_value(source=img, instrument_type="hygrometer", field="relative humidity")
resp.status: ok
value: 10 %
